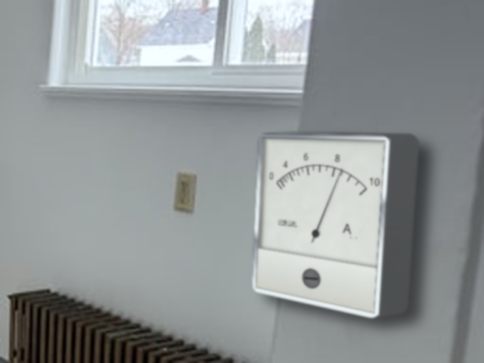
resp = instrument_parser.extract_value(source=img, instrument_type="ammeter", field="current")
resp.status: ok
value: 8.5 A
